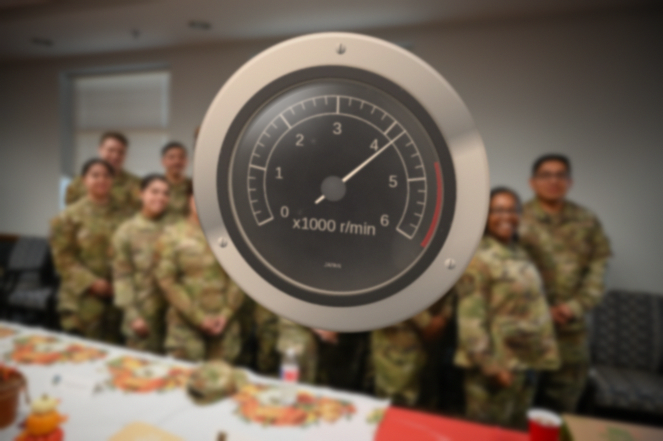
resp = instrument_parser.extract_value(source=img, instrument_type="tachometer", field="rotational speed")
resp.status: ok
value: 4200 rpm
